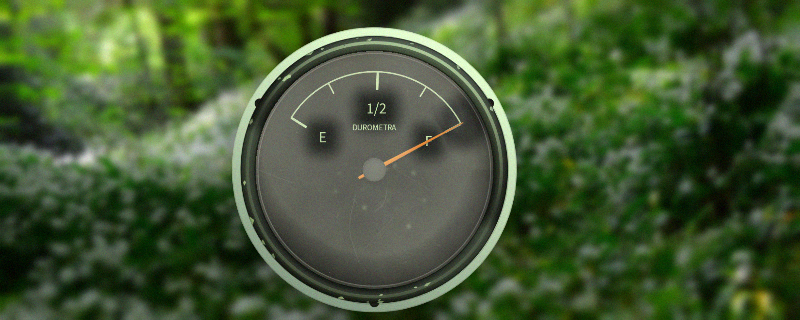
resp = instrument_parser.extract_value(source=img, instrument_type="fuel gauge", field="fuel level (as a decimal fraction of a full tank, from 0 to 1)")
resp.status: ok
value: 1
